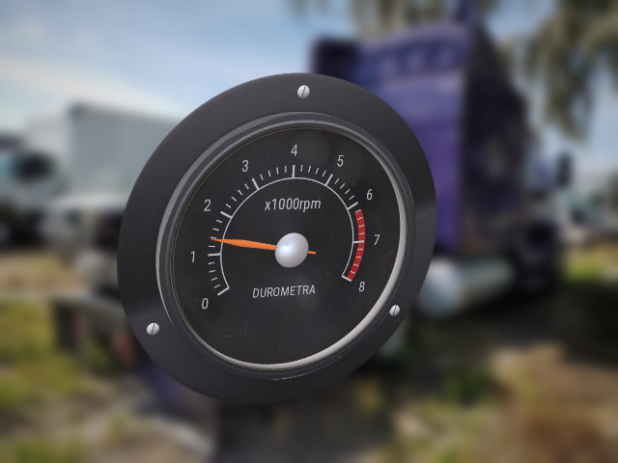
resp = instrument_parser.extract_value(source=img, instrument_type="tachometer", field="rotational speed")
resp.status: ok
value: 1400 rpm
